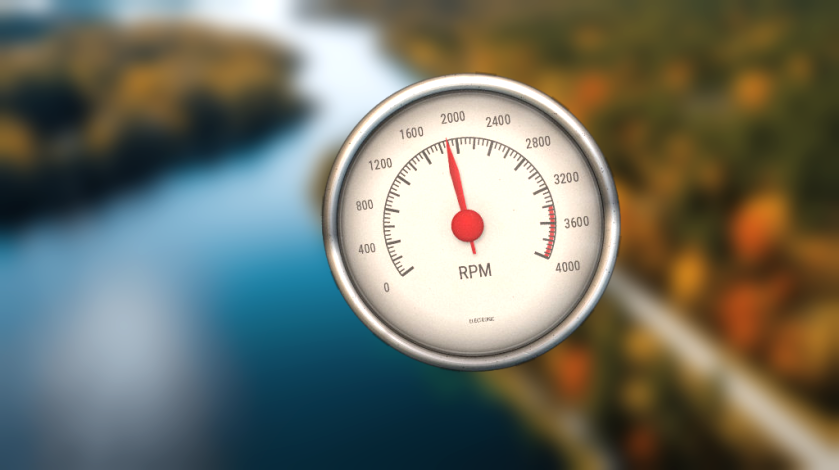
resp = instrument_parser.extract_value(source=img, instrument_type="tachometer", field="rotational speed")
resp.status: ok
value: 1900 rpm
